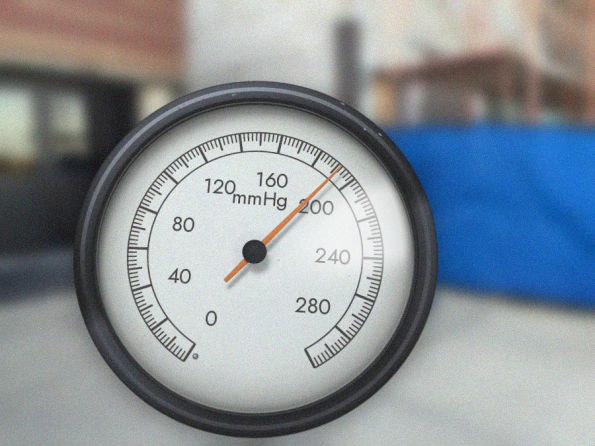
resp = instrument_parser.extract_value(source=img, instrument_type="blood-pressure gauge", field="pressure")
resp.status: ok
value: 192 mmHg
